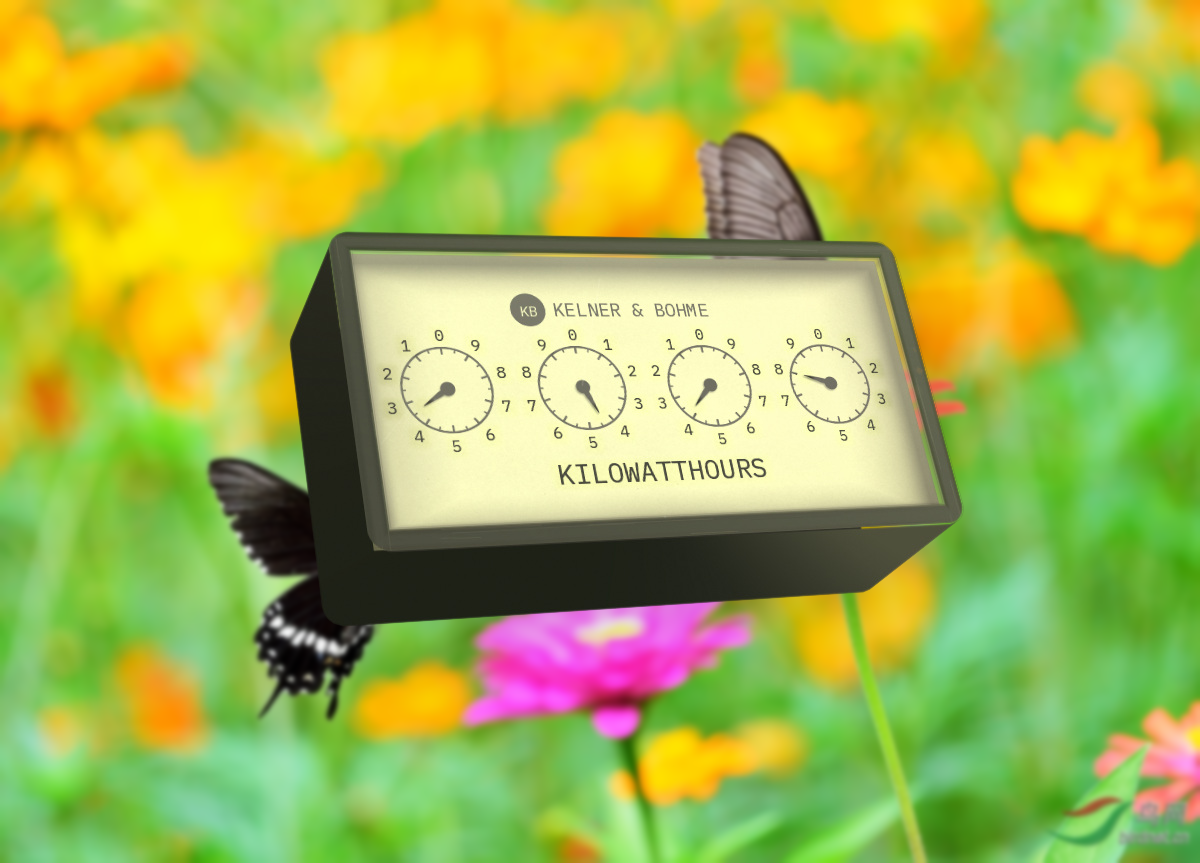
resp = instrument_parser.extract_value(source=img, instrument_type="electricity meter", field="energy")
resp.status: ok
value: 3438 kWh
